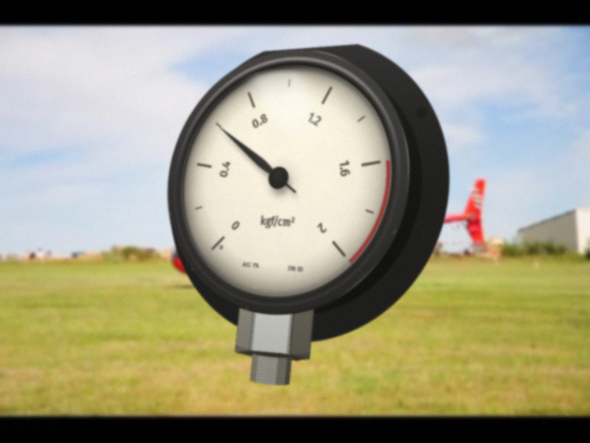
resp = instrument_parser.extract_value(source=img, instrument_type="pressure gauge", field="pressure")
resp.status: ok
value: 0.6 kg/cm²
